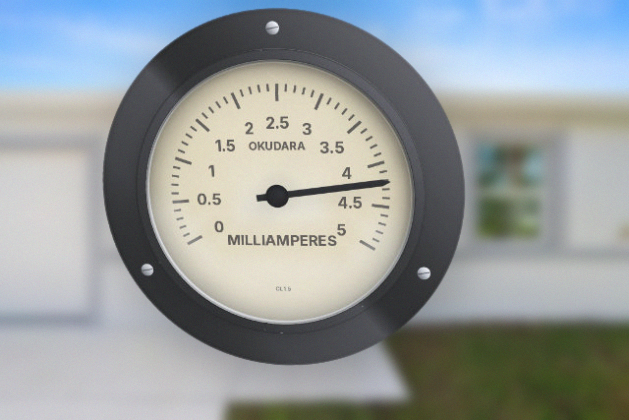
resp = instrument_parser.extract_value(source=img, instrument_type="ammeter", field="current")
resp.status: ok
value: 4.2 mA
